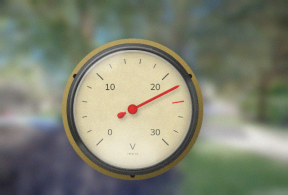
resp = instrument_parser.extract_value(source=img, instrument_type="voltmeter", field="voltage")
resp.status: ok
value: 22 V
